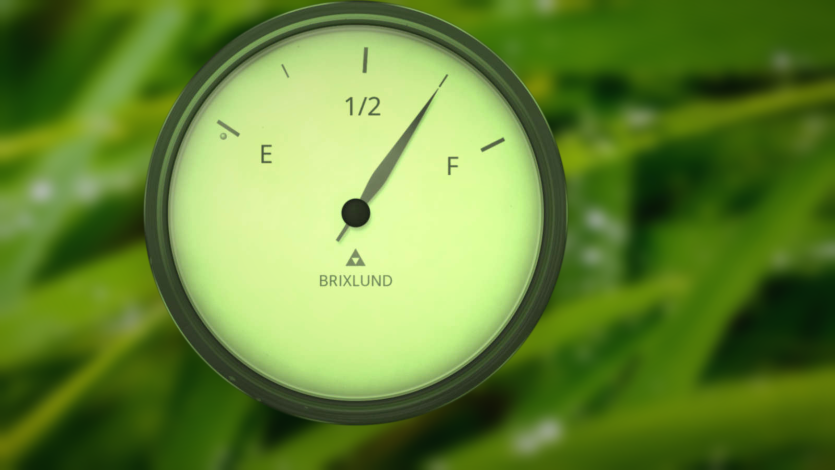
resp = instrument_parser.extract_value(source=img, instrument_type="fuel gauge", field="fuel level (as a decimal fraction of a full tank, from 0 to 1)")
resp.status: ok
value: 0.75
